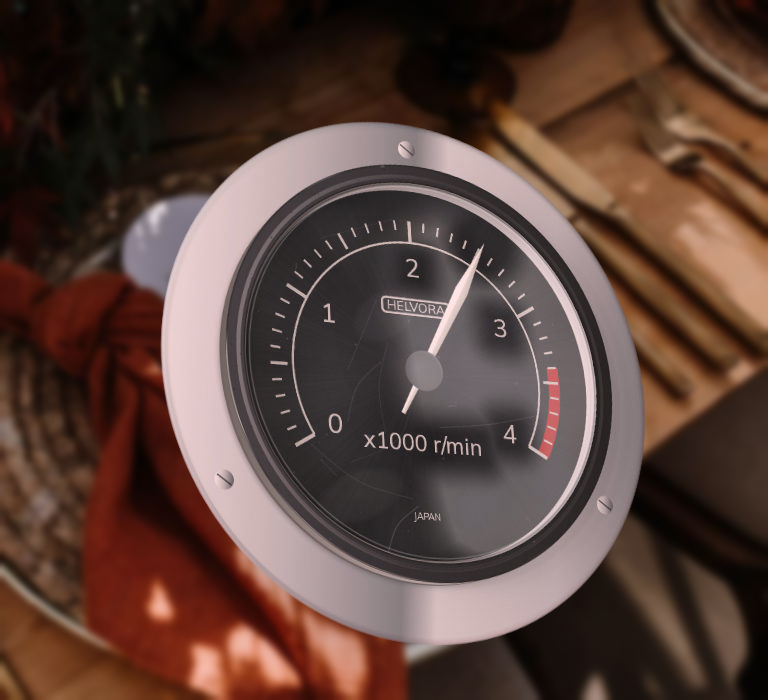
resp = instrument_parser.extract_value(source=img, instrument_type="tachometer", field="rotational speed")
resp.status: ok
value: 2500 rpm
